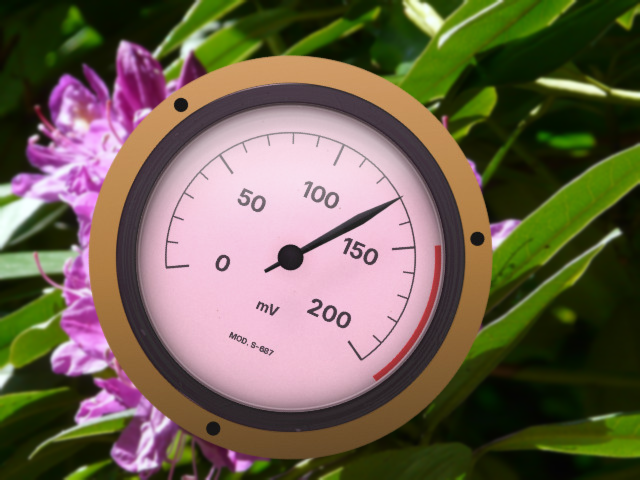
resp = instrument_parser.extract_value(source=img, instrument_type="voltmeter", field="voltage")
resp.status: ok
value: 130 mV
